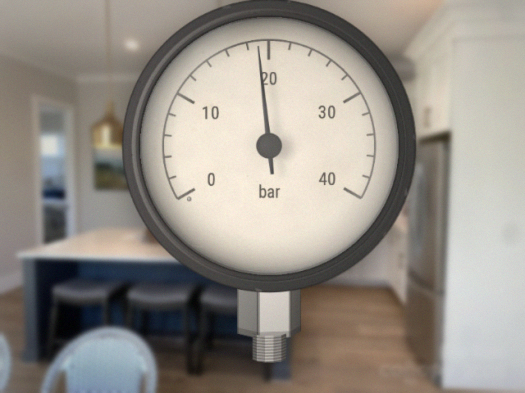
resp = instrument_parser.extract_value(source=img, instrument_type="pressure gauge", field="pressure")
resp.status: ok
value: 19 bar
